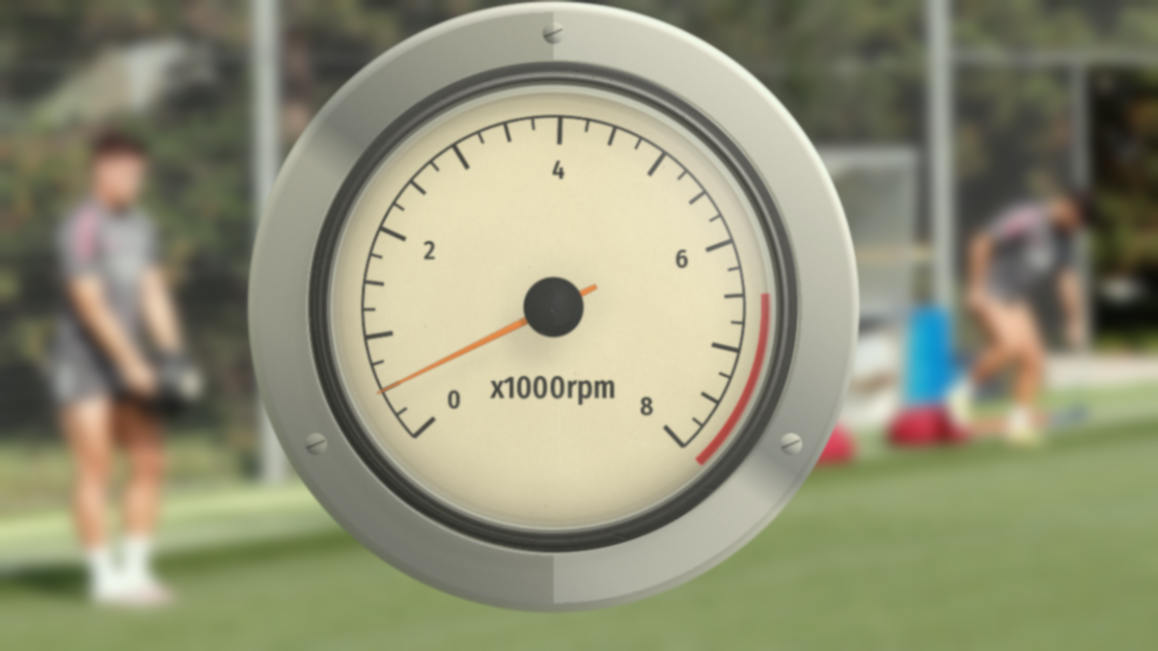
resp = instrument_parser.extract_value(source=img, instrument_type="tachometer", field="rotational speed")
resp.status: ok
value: 500 rpm
